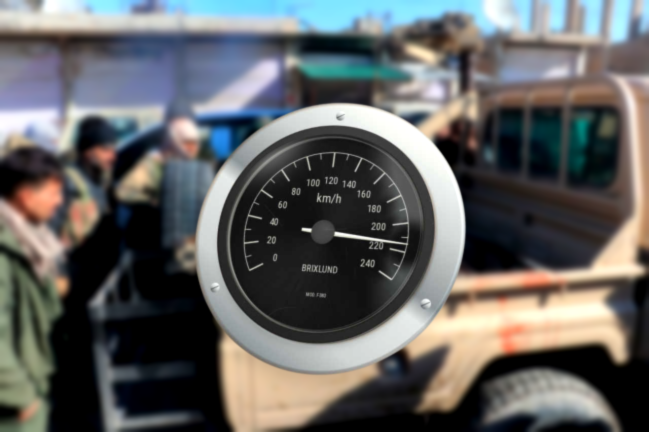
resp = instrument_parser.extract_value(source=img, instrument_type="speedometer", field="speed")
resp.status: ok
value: 215 km/h
